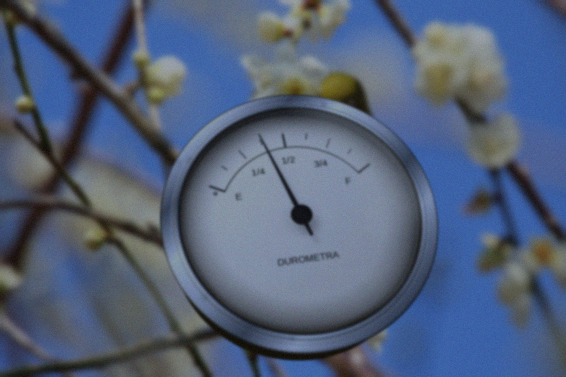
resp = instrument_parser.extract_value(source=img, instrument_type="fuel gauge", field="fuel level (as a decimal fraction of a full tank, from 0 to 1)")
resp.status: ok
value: 0.375
